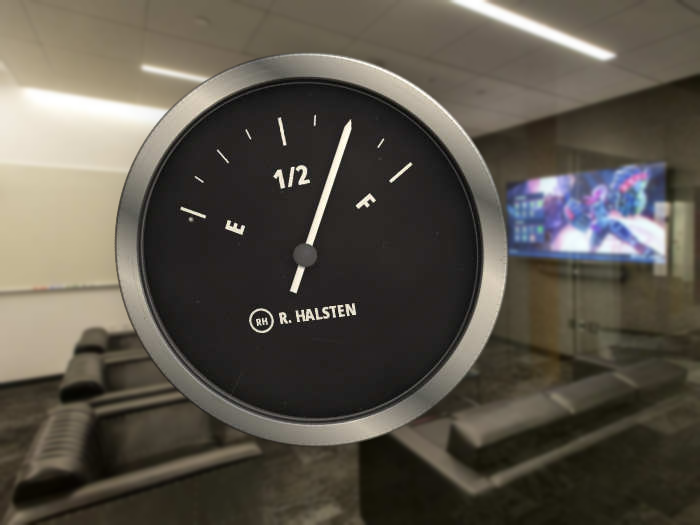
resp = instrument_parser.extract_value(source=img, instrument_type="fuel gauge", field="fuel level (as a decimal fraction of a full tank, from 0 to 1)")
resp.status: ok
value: 0.75
